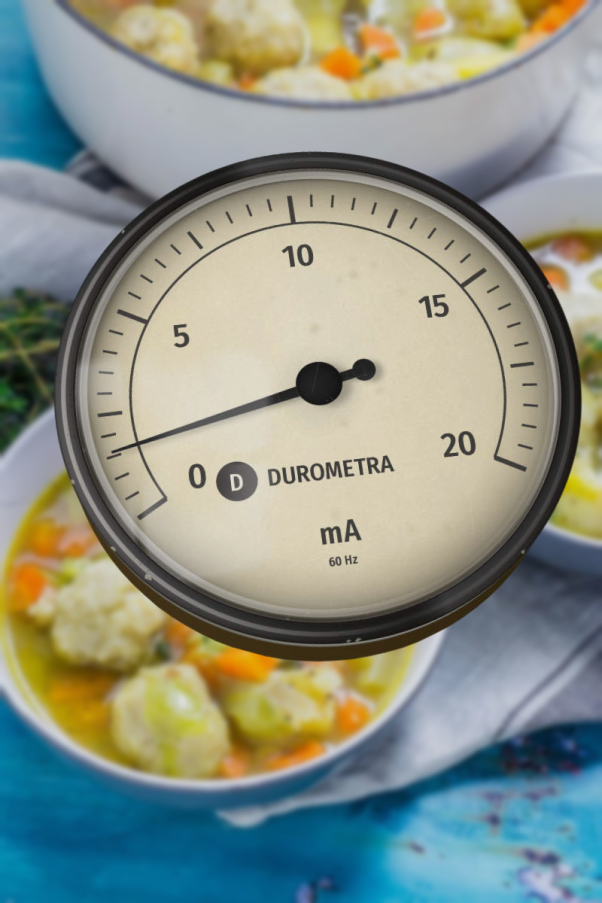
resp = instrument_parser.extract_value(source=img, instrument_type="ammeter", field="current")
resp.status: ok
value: 1.5 mA
